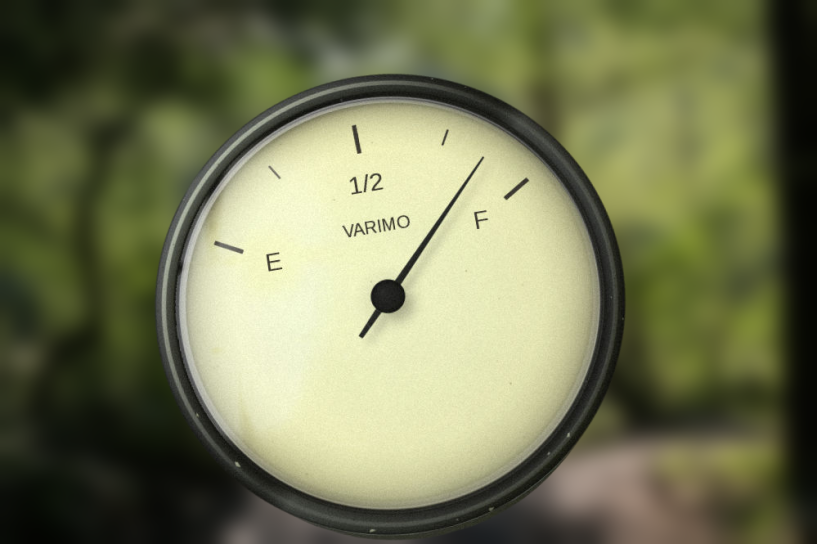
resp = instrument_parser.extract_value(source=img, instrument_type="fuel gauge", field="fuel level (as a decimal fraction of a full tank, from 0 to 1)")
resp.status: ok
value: 0.875
